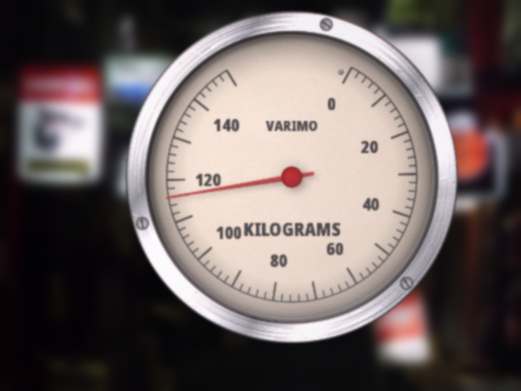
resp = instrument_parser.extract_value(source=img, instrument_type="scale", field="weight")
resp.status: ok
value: 116 kg
